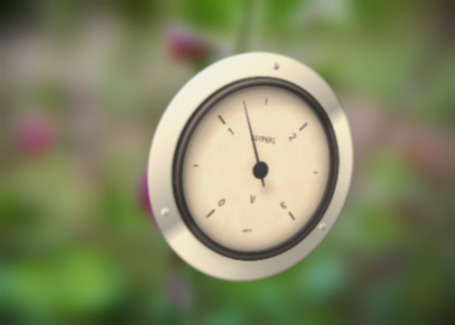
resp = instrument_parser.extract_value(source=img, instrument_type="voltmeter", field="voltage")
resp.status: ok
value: 1.25 V
